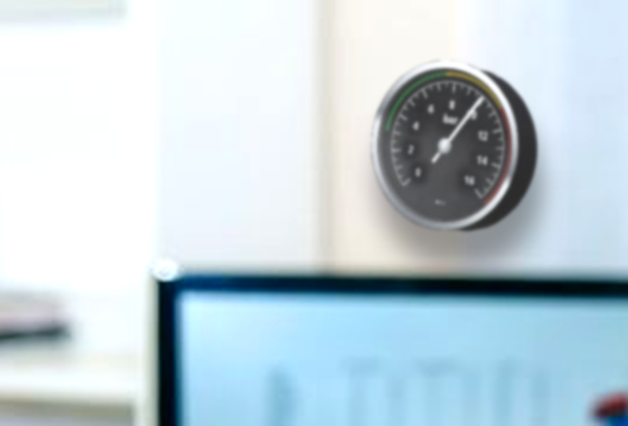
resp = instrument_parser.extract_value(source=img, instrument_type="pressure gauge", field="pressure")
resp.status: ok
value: 10 bar
